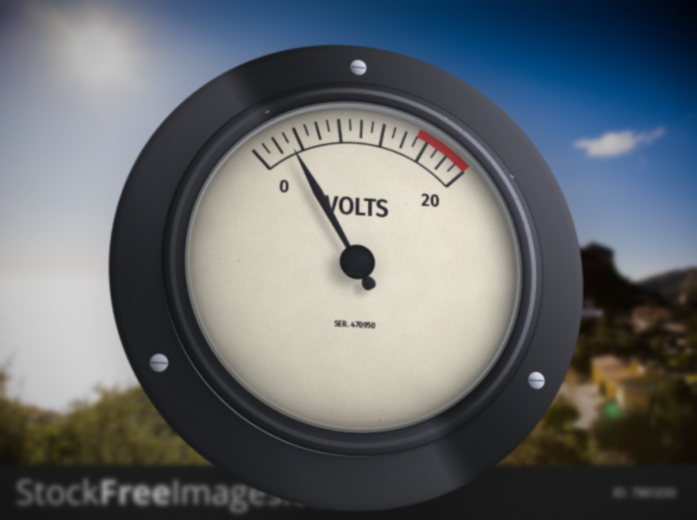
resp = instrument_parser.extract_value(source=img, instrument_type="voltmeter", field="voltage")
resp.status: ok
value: 3 V
